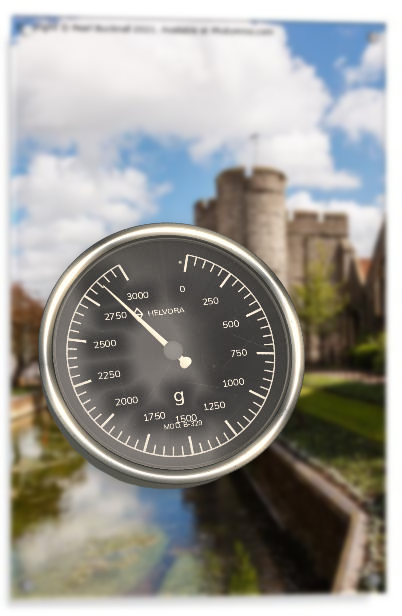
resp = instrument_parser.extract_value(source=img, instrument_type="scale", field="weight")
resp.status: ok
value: 2850 g
